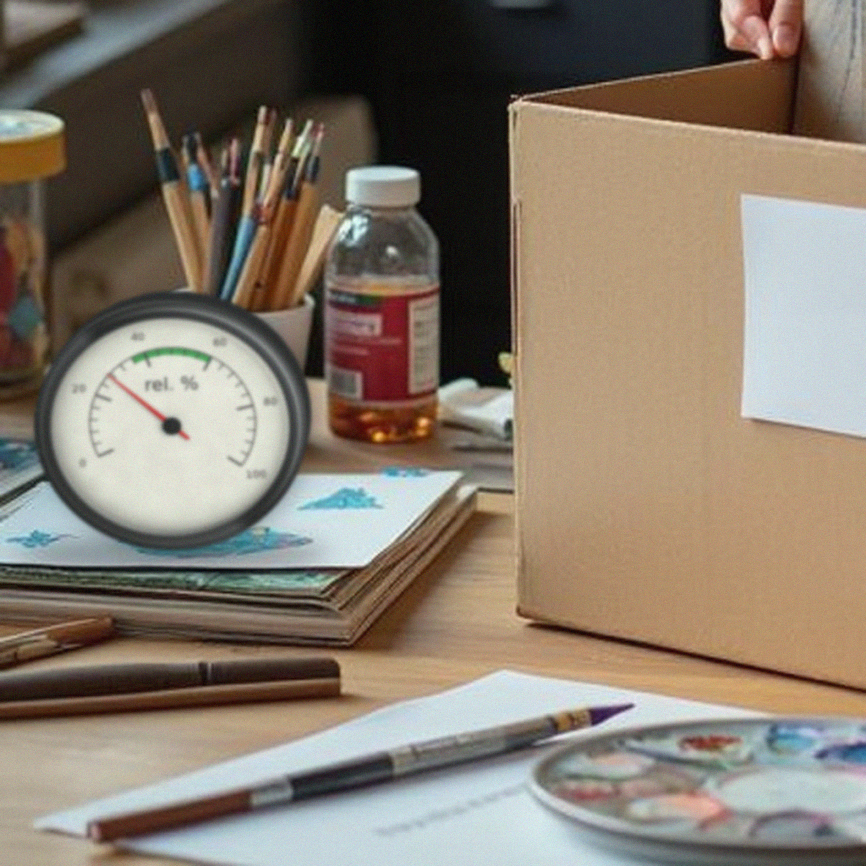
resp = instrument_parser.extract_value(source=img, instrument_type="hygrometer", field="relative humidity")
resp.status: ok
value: 28 %
